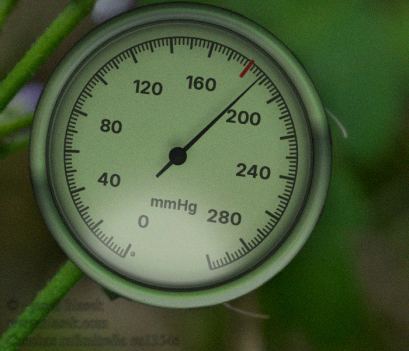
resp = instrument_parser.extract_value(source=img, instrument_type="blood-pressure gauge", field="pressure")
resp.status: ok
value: 188 mmHg
